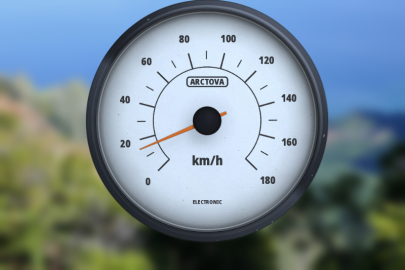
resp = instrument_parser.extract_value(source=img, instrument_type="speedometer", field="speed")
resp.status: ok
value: 15 km/h
